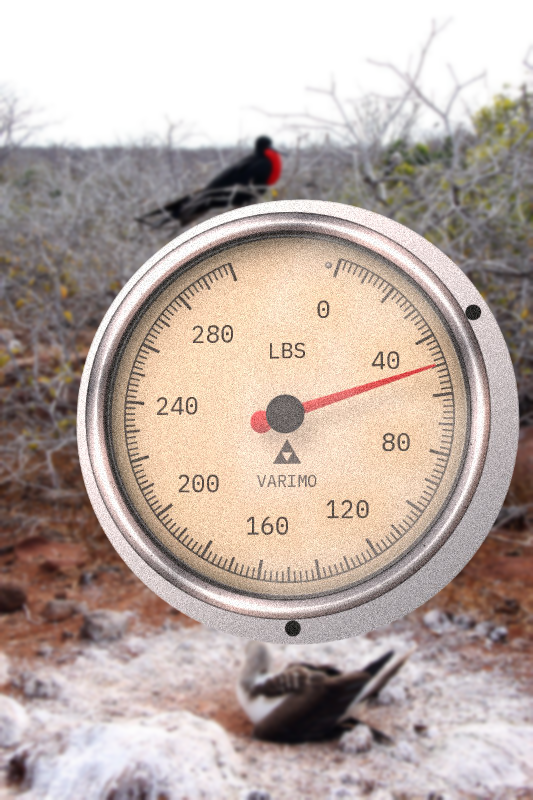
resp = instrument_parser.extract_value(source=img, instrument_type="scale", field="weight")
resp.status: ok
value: 50 lb
